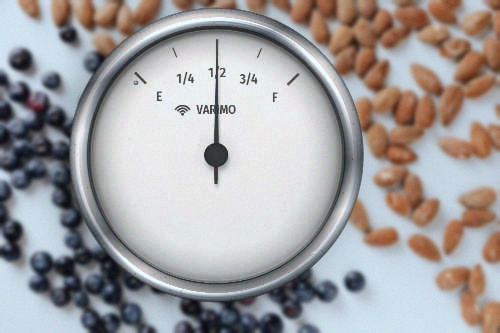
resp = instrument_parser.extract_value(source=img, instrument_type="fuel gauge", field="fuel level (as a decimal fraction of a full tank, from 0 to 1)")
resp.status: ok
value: 0.5
